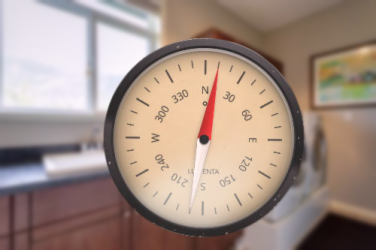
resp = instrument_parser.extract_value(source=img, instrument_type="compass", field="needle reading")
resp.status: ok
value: 10 °
